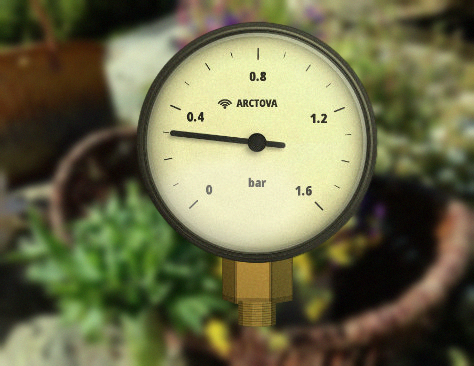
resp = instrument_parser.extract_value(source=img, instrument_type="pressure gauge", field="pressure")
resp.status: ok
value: 0.3 bar
